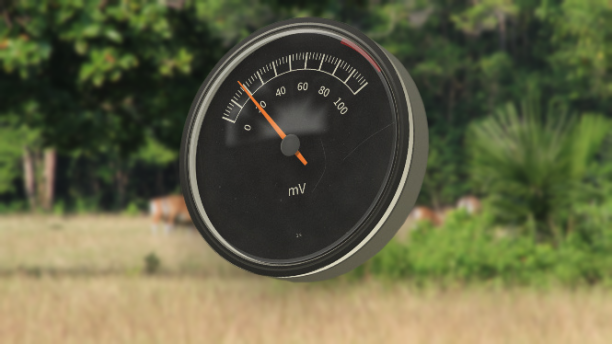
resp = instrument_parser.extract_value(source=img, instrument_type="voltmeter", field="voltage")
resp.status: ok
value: 20 mV
